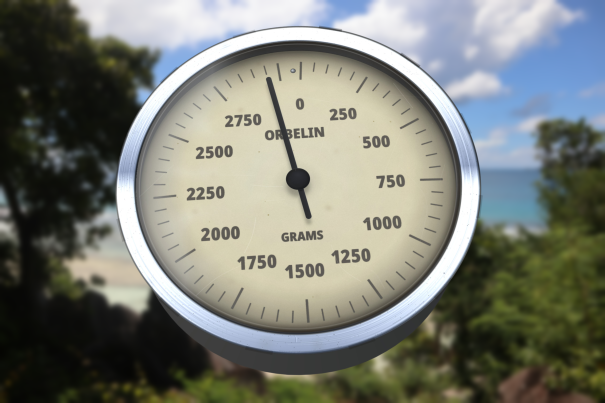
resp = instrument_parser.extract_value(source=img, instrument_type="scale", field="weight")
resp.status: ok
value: 2950 g
